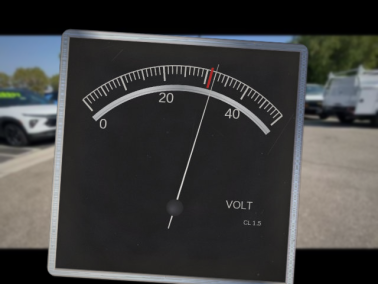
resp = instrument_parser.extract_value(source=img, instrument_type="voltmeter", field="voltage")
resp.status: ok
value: 32 V
